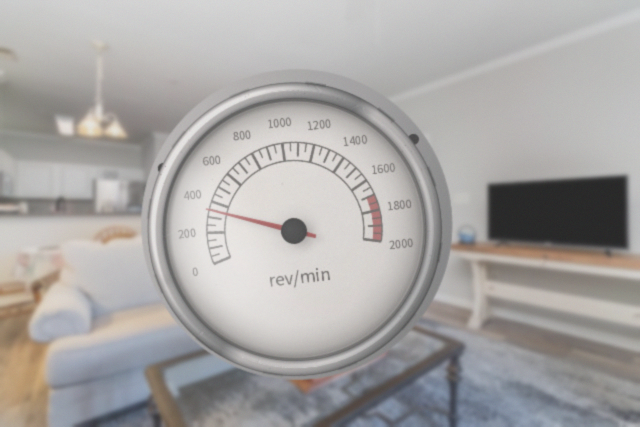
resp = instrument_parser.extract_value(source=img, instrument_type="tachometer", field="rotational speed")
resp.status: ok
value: 350 rpm
